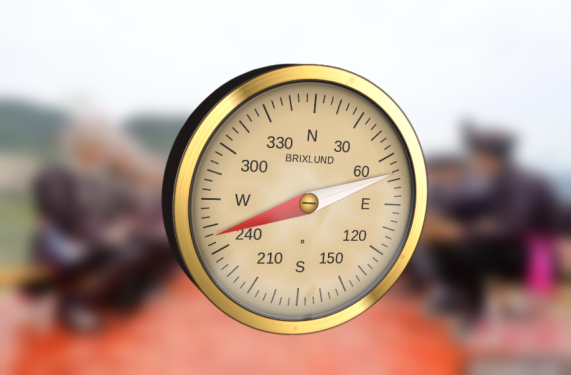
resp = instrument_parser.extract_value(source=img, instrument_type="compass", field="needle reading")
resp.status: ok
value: 250 °
